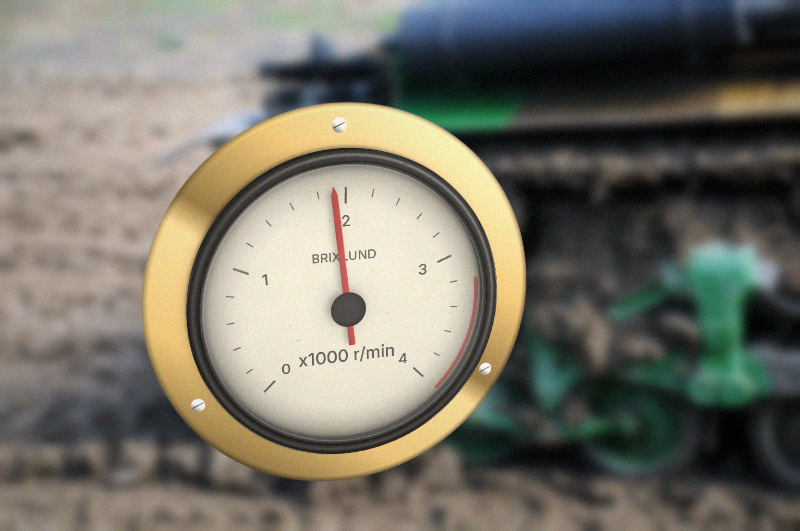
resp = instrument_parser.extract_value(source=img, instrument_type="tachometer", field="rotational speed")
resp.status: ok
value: 1900 rpm
